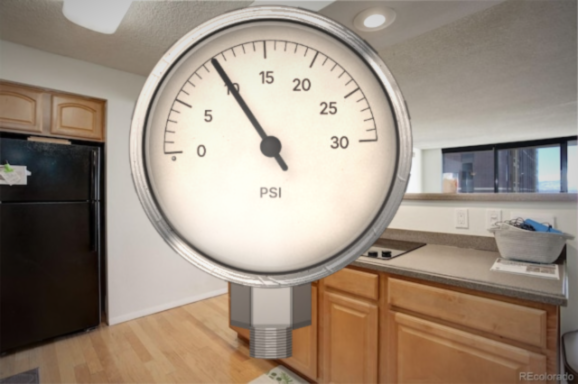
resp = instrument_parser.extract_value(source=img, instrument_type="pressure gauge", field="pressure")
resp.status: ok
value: 10 psi
